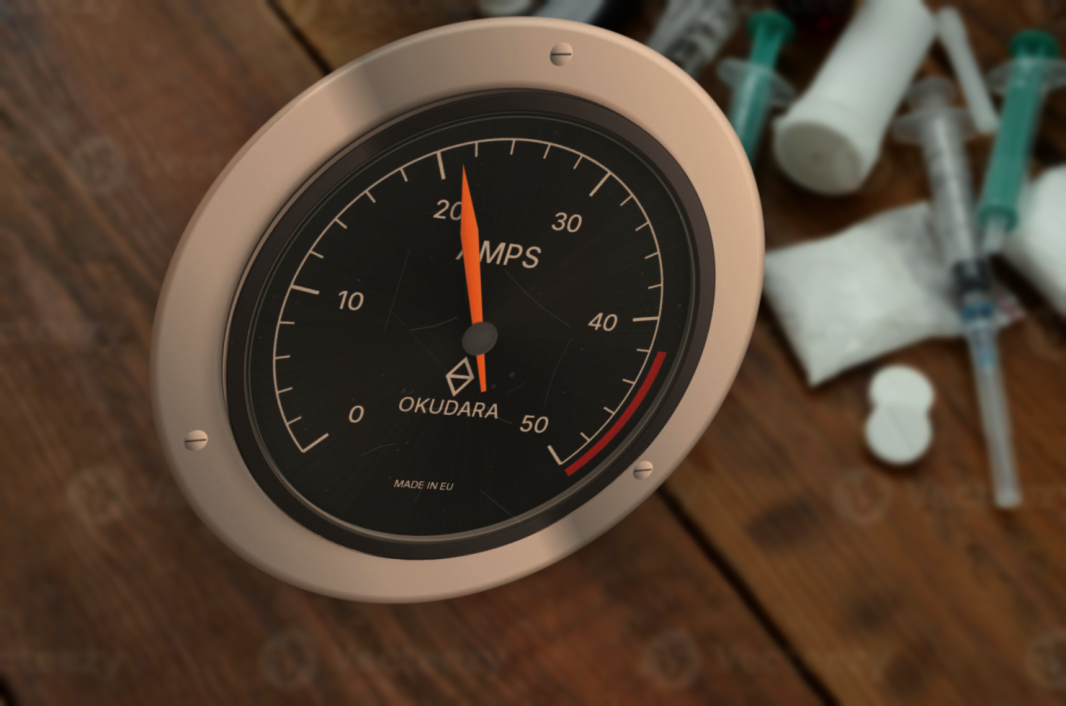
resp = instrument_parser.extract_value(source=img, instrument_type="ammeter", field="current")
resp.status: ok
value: 21 A
